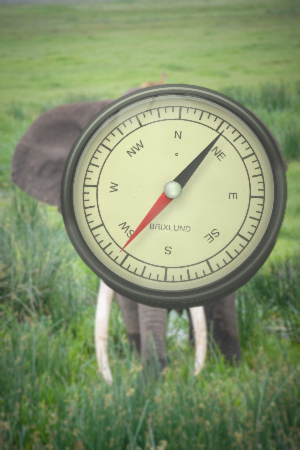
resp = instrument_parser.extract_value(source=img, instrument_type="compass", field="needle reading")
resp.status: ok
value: 215 °
